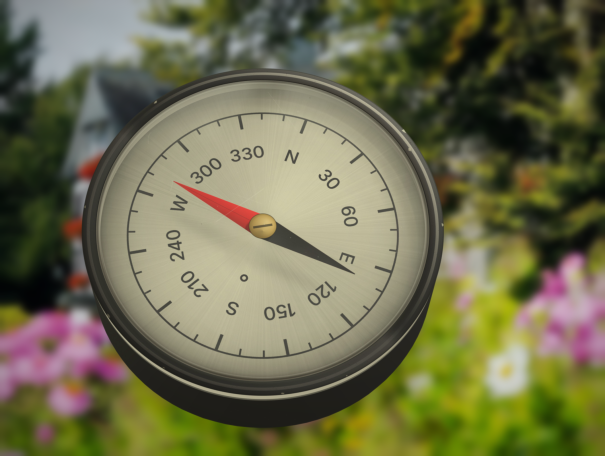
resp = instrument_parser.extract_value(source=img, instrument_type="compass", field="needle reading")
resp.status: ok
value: 280 °
